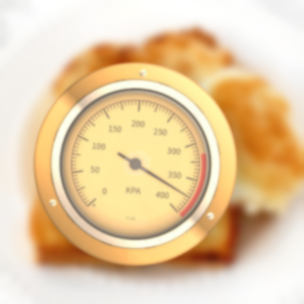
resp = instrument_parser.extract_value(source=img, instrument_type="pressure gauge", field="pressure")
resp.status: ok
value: 375 kPa
